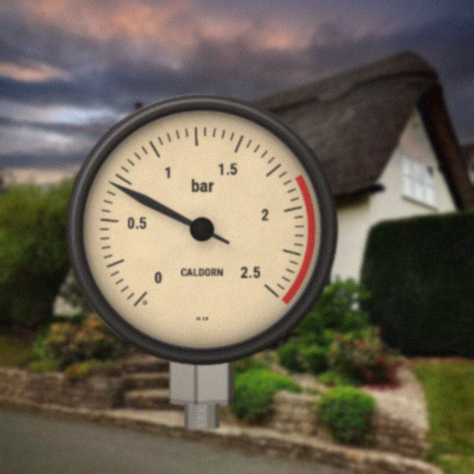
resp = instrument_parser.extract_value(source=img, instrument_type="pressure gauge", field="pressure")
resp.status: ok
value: 0.7 bar
